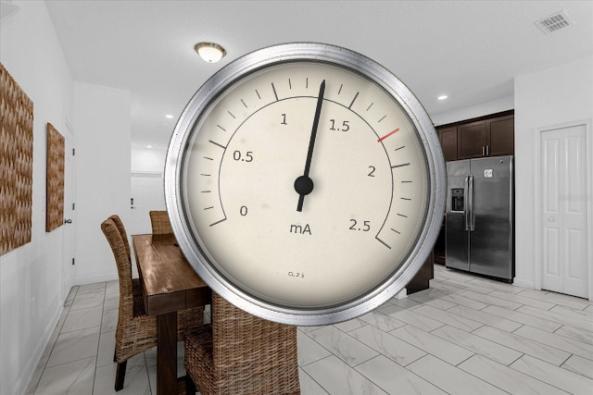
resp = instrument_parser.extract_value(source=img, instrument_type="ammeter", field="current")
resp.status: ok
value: 1.3 mA
